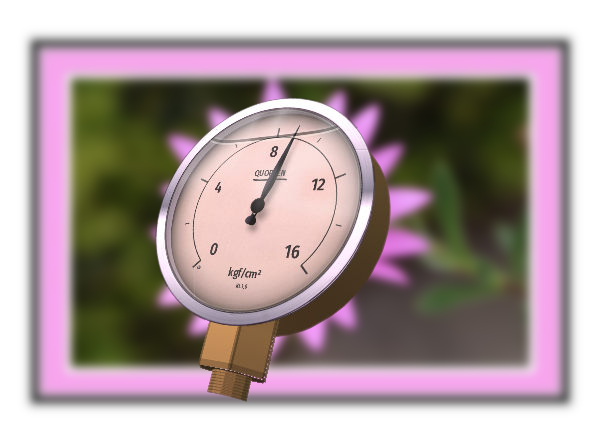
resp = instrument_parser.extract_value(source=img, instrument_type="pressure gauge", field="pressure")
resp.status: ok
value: 9 kg/cm²
